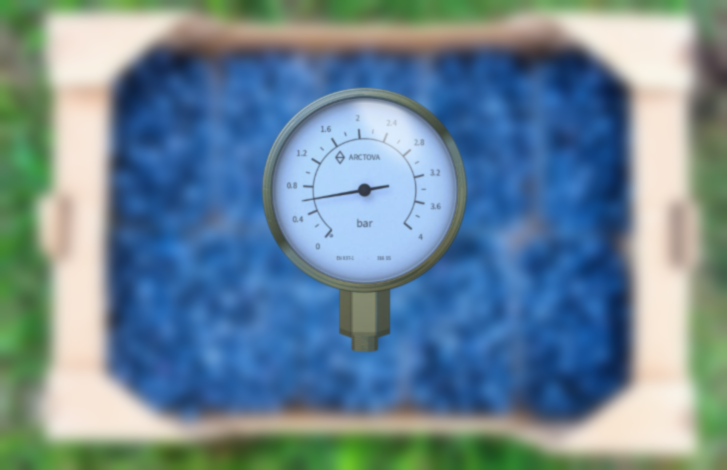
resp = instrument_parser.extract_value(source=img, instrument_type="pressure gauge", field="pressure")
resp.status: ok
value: 0.6 bar
